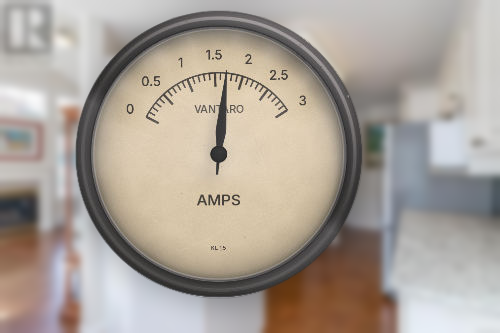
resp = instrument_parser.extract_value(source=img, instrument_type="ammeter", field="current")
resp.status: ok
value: 1.7 A
